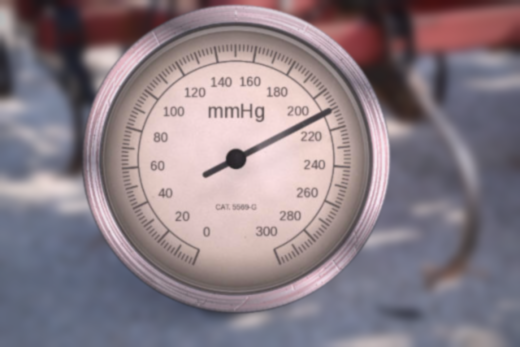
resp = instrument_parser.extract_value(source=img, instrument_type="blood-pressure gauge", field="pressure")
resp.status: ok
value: 210 mmHg
